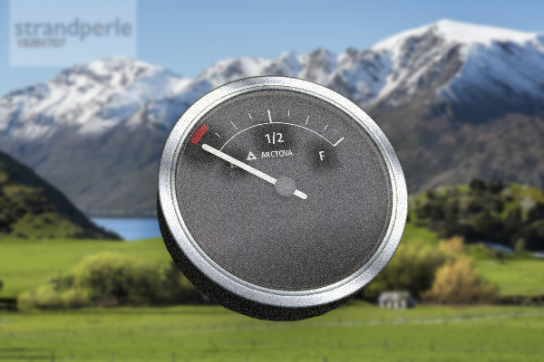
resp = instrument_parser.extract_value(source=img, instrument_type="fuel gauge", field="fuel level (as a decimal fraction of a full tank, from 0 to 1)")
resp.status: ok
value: 0
